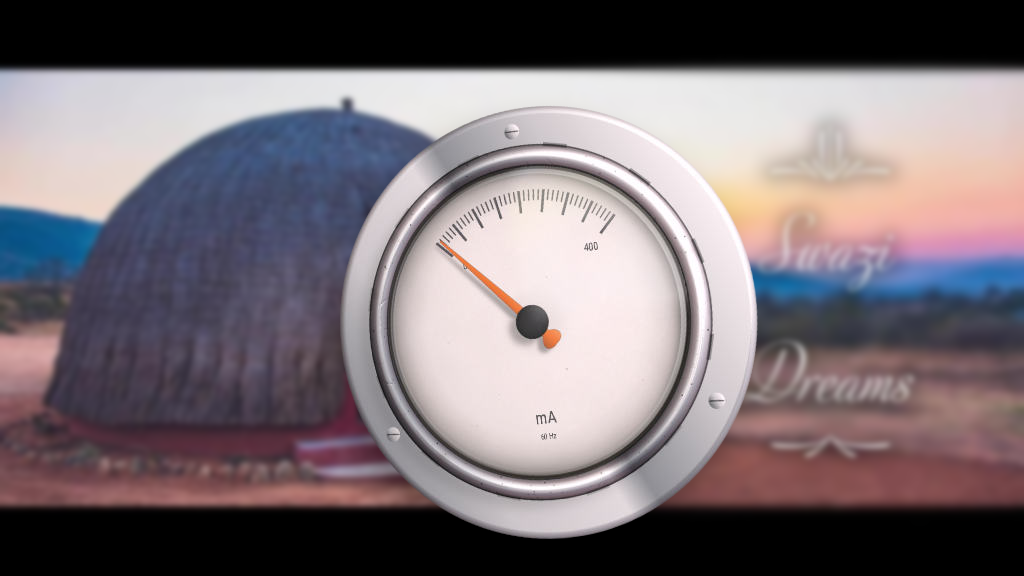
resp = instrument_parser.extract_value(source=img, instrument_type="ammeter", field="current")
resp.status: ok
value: 10 mA
